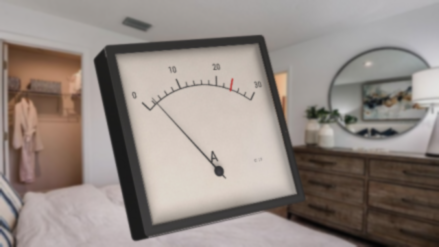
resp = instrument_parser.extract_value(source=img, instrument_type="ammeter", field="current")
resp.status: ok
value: 2 A
